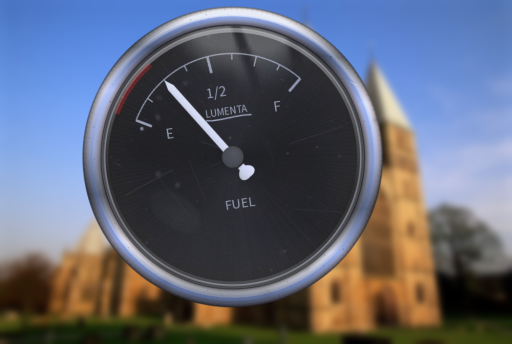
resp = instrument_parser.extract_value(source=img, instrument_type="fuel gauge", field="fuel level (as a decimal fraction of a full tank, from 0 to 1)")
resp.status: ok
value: 0.25
